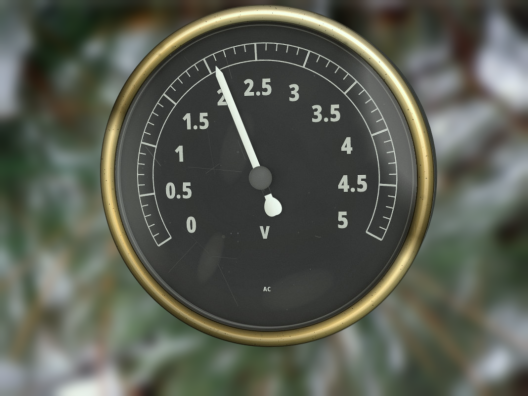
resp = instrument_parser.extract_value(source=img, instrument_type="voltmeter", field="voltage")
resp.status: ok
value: 2.1 V
